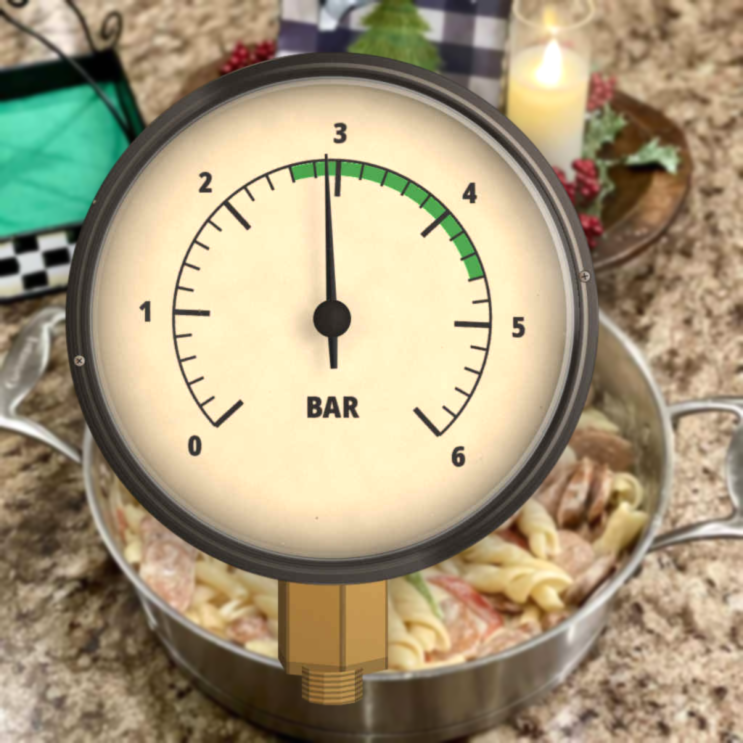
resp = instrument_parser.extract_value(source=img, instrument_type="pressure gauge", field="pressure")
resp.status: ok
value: 2.9 bar
